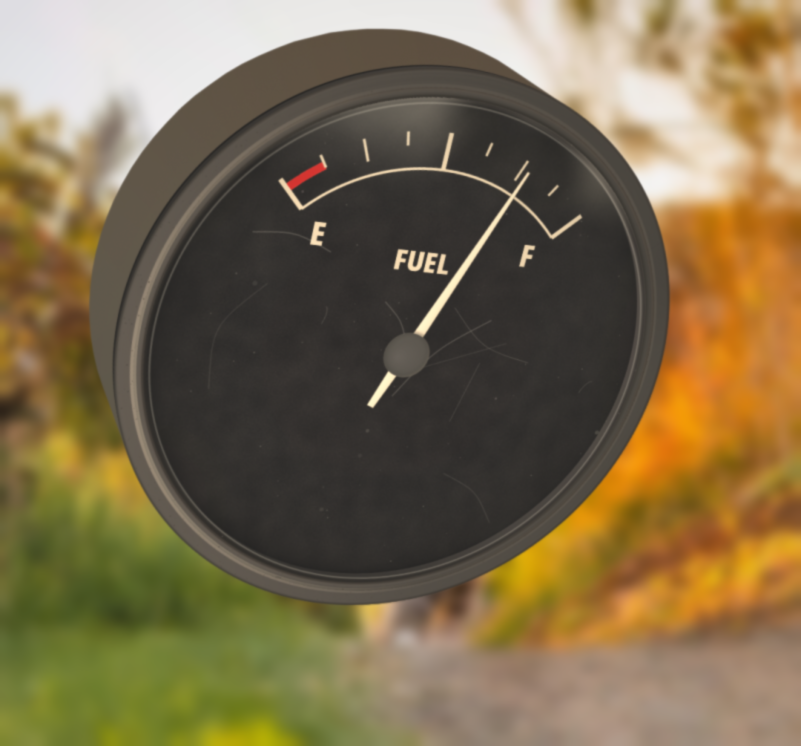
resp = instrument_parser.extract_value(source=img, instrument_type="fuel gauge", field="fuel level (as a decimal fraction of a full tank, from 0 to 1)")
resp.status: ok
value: 0.75
